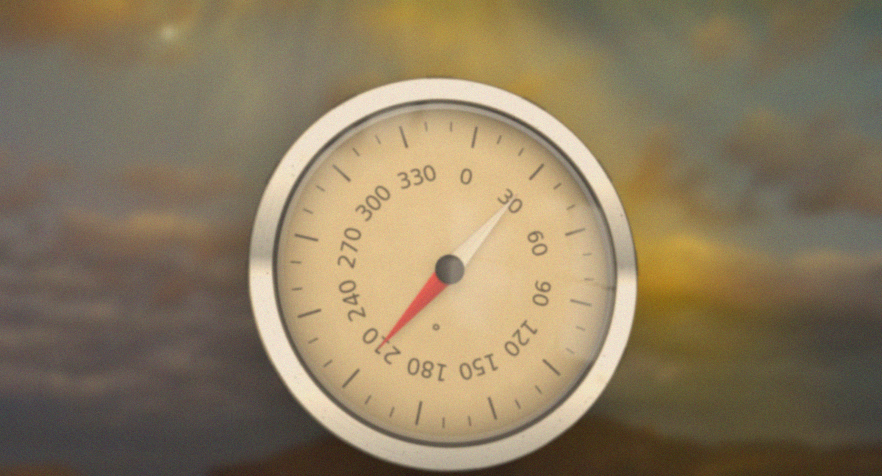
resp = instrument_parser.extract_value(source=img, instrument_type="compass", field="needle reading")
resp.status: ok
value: 210 °
